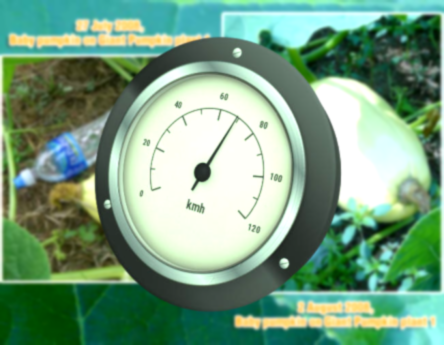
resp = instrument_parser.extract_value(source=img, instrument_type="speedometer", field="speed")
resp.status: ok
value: 70 km/h
